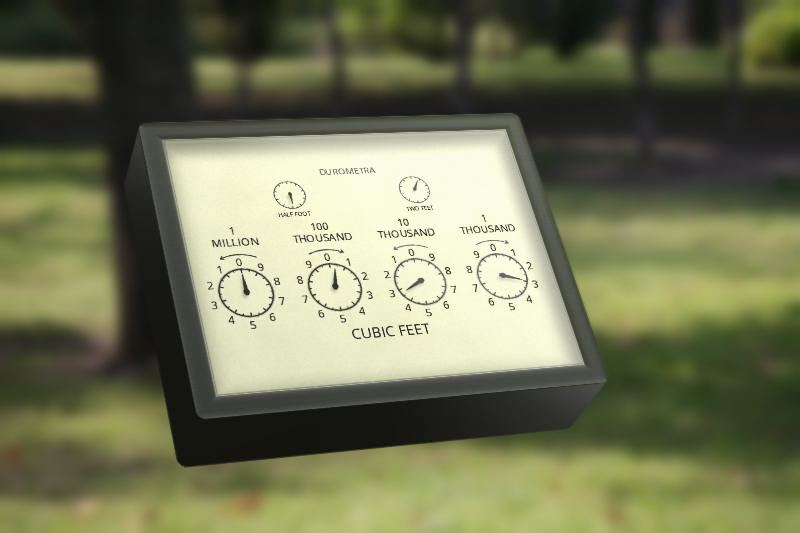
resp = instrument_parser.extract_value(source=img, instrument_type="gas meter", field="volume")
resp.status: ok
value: 3300 ft³
